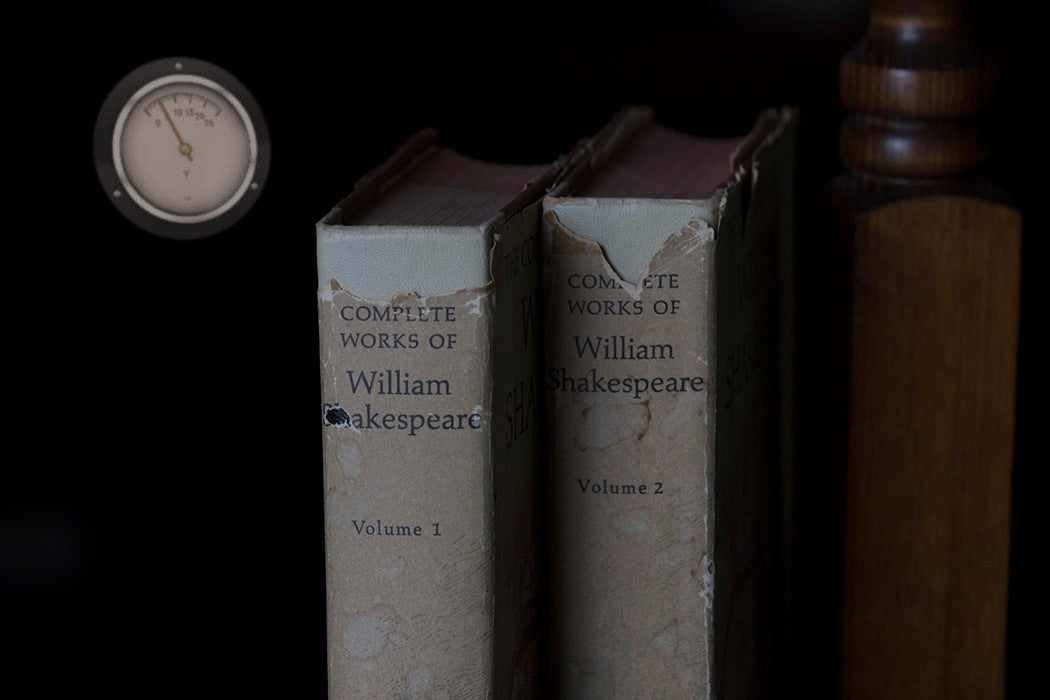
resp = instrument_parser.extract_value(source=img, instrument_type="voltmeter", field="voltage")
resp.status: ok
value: 5 V
